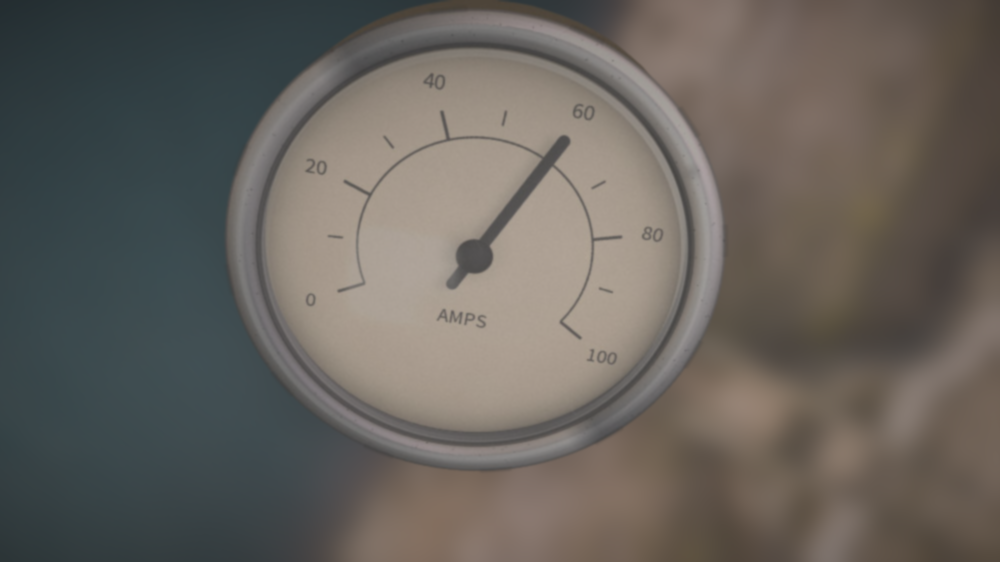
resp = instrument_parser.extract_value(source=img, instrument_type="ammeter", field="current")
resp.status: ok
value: 60 A
